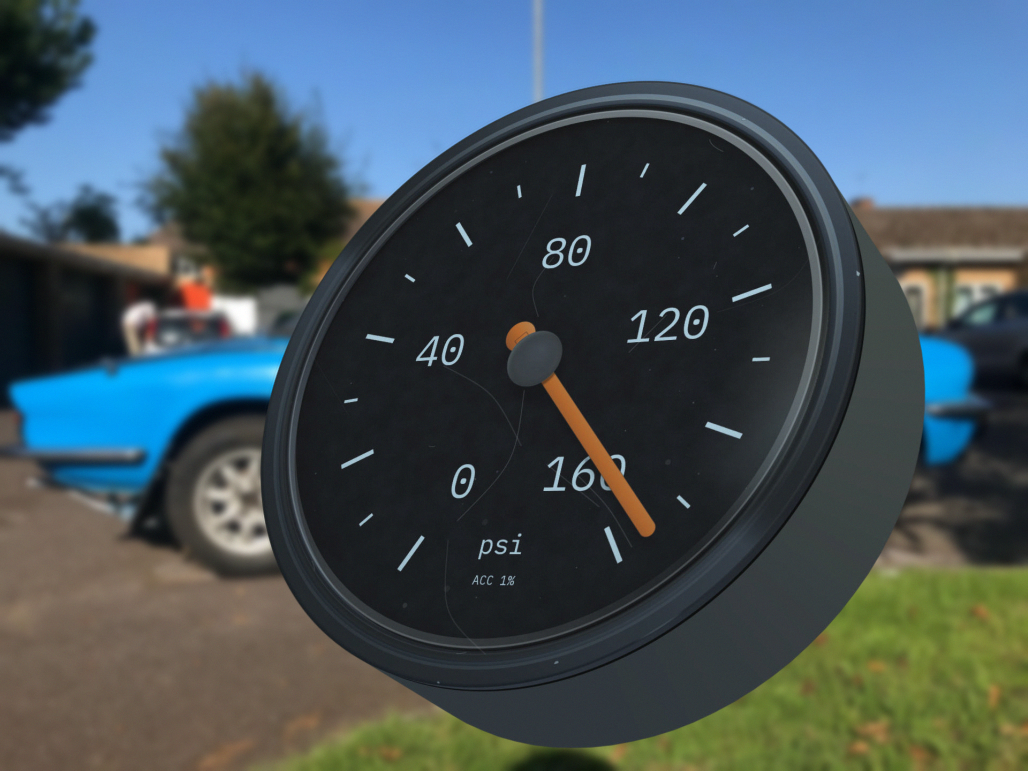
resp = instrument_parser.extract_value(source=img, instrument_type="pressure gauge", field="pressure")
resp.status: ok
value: 155 psi
